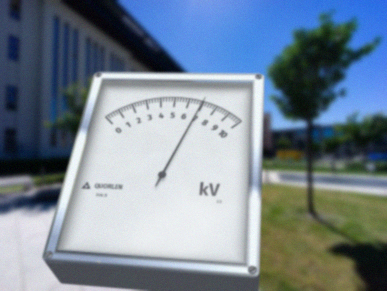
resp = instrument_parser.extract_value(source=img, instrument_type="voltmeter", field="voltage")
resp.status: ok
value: 7 kV
